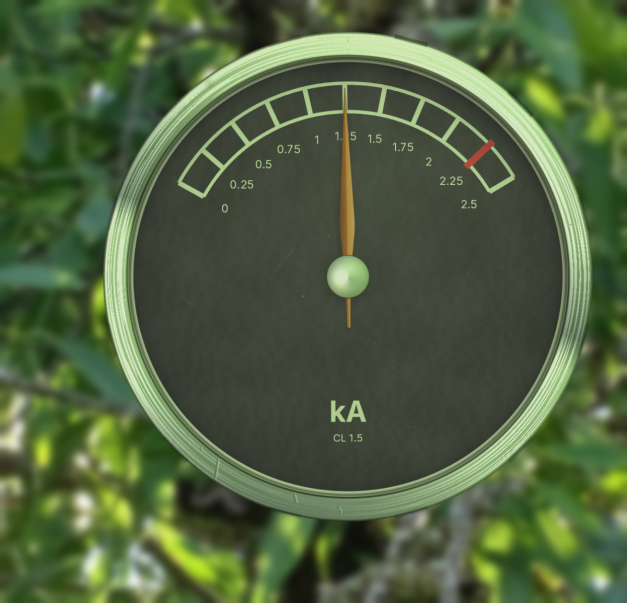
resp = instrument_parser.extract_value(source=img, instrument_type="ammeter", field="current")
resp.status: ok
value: 1.25 kA
